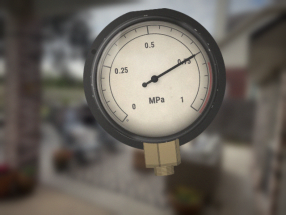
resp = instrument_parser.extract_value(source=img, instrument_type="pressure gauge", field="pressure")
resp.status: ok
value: 0.75 MPa
